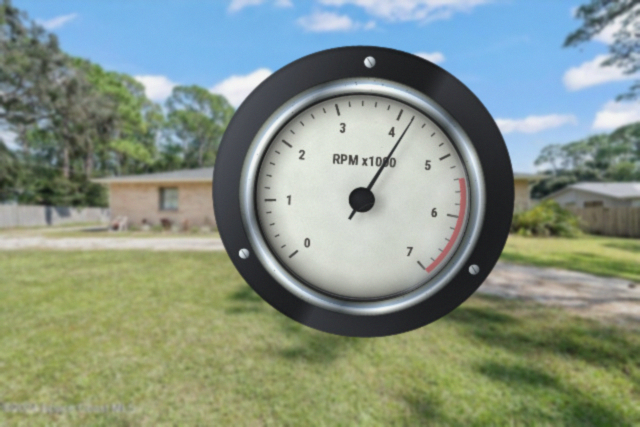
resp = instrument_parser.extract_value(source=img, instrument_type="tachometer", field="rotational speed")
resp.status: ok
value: 4200 rpm
